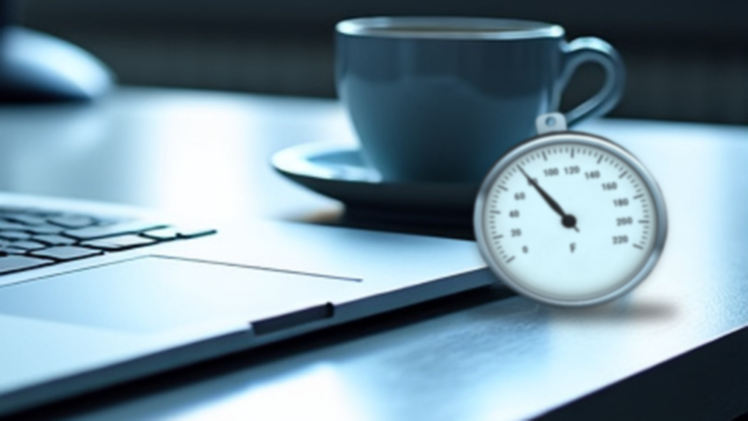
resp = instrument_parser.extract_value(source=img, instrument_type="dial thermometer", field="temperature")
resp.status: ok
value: 80 °F
